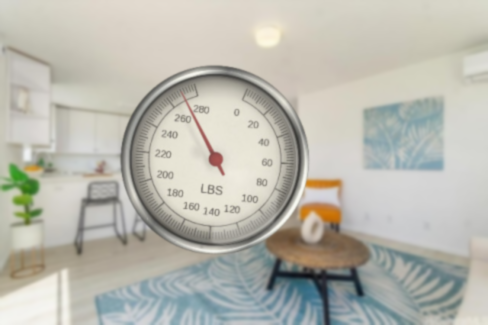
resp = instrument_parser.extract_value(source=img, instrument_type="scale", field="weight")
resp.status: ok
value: 270 lb
